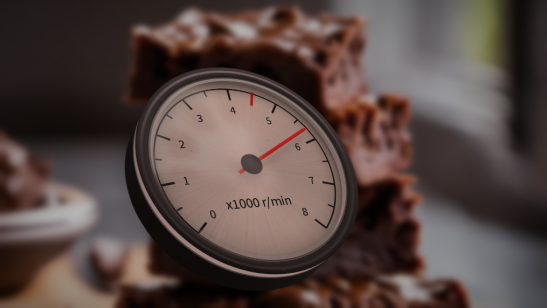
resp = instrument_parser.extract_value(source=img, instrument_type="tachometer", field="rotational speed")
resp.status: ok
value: 5750 rpm
